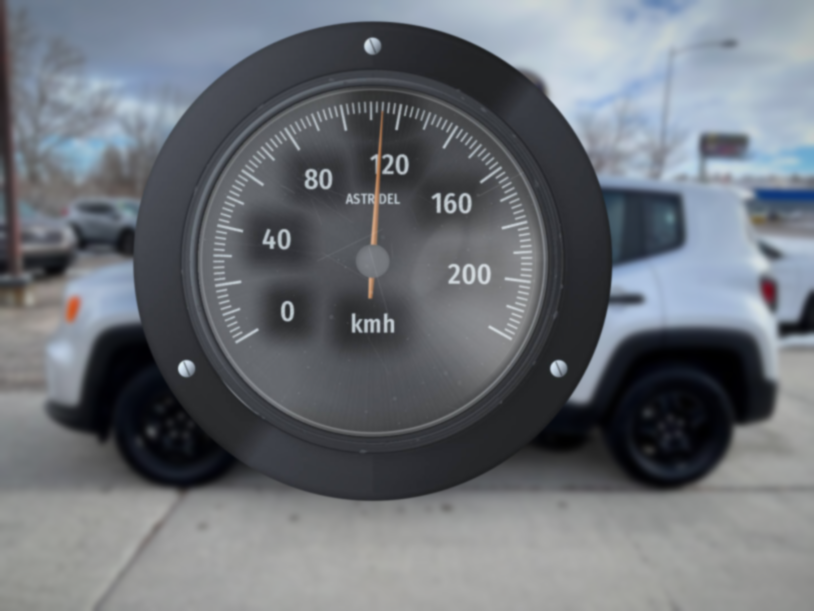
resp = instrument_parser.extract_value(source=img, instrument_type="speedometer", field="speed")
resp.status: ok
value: 114 km/h
